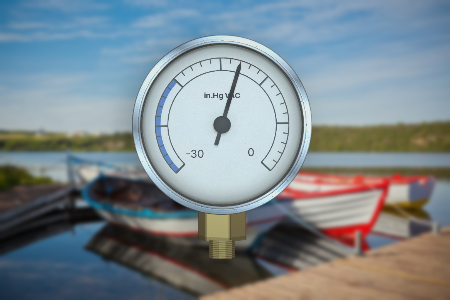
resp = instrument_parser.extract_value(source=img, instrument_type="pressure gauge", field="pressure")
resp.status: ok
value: -13 inHg
